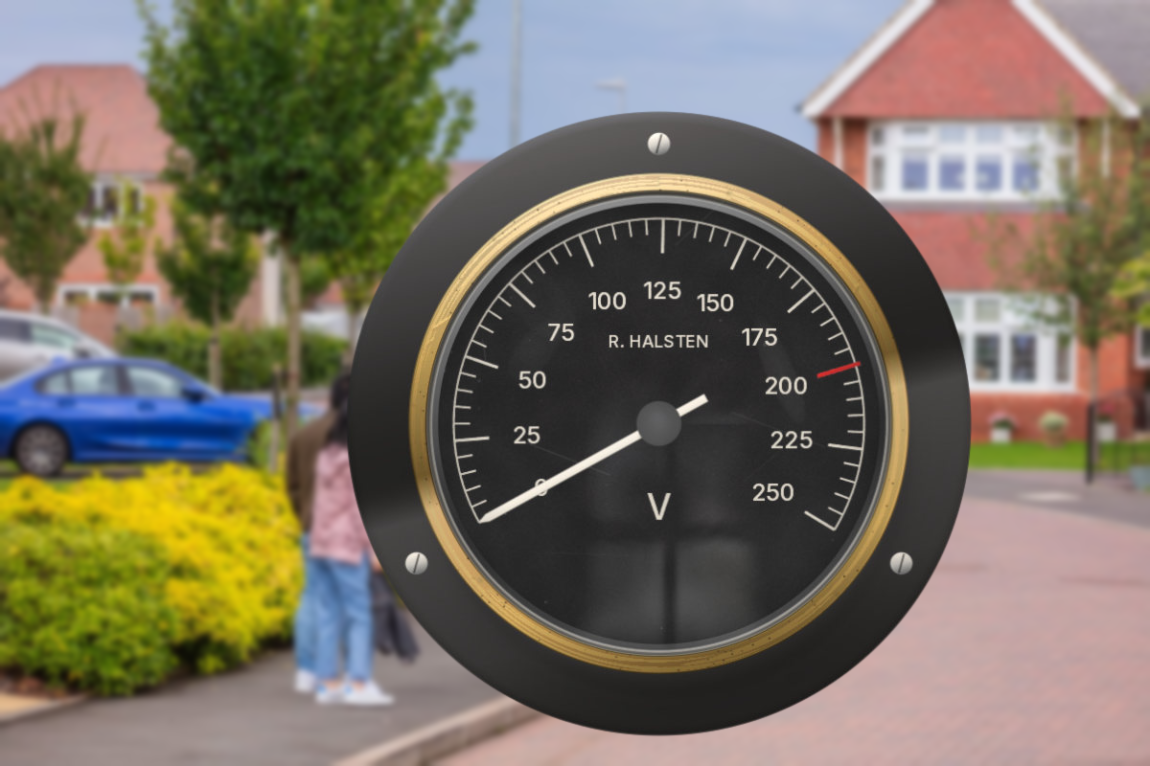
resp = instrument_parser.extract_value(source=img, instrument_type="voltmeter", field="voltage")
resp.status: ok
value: 0 V
